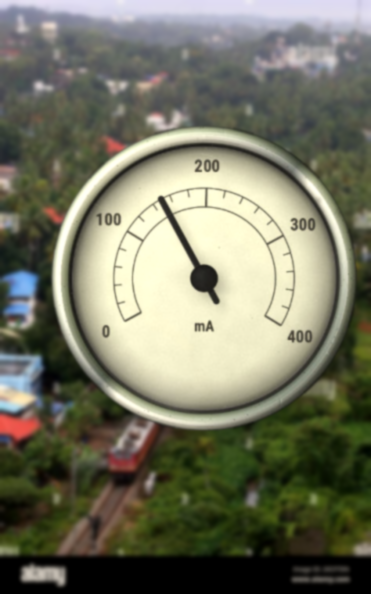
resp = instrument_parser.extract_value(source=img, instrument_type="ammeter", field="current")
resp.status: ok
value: 150 mA
